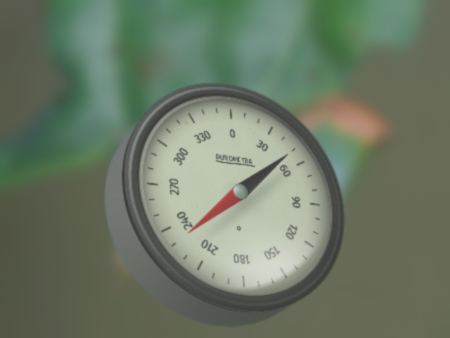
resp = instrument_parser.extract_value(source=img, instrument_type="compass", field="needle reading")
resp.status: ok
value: 230 °
